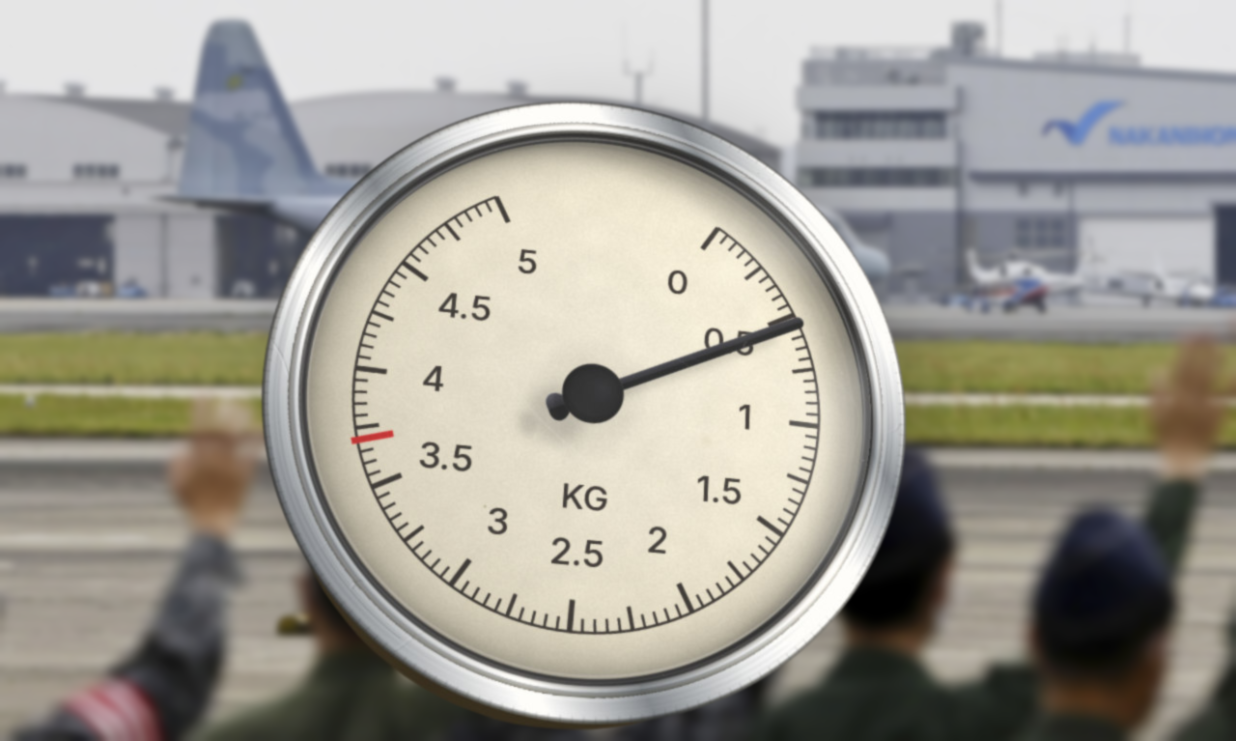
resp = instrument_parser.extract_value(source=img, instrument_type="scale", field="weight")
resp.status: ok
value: 0.55 kg
